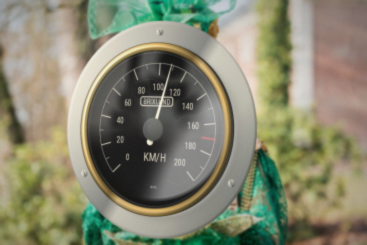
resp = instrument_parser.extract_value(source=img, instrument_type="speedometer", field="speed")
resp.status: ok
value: 110 km/h
